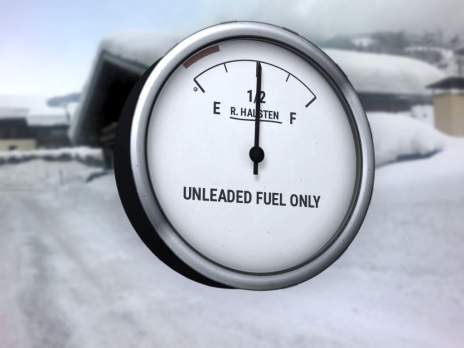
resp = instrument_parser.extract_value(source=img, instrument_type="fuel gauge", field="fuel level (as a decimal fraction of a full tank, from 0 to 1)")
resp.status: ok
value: 0.5
